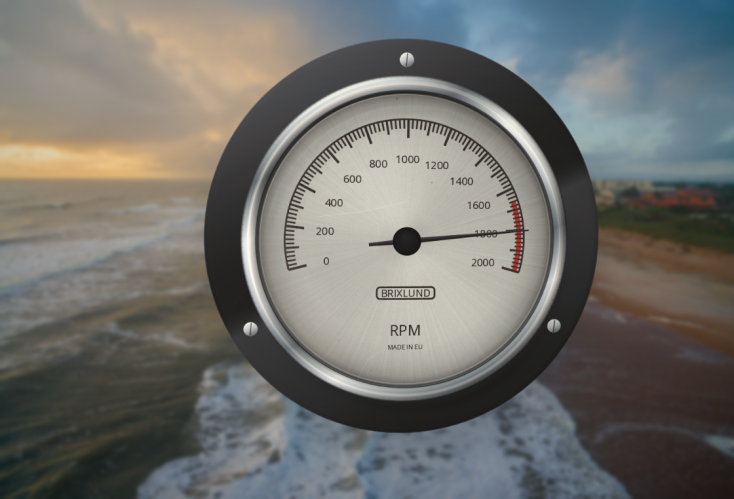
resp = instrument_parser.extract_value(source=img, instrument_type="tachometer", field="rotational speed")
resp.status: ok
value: 1800 rpm
